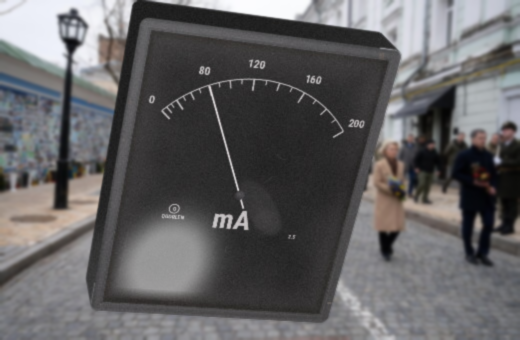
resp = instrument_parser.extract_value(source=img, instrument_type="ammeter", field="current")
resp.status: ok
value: 80 mA
